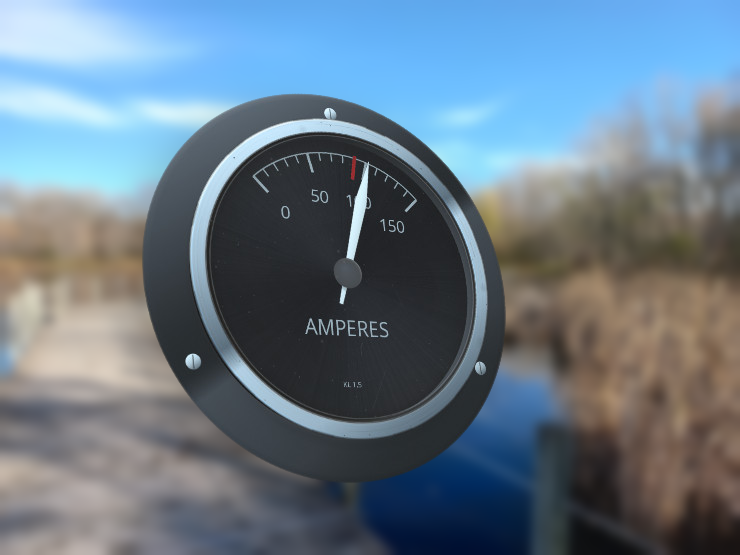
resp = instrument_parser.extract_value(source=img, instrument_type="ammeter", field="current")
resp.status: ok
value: 100 A
